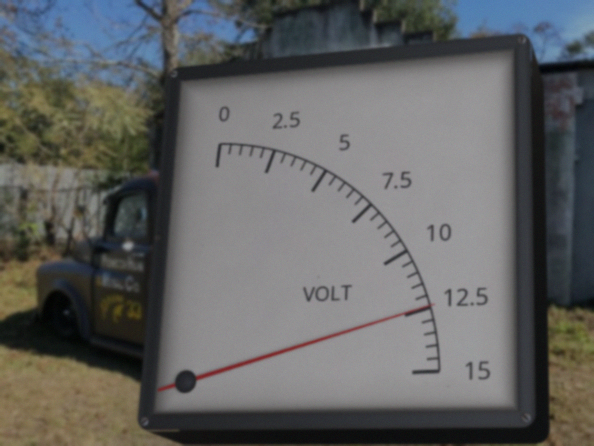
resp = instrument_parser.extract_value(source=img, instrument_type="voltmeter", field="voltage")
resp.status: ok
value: 12.5 V
